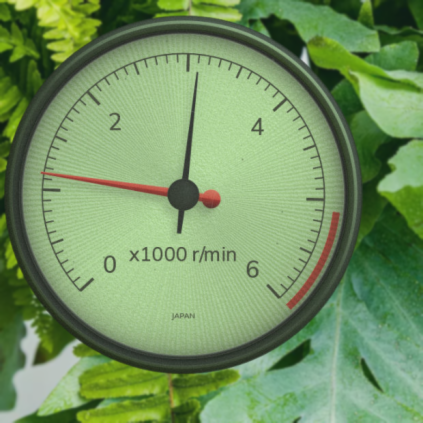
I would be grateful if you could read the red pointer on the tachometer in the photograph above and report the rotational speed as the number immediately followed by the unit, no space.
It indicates 1150rpm
